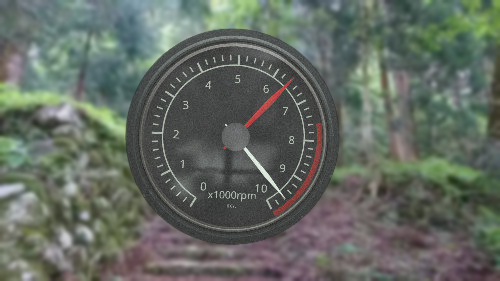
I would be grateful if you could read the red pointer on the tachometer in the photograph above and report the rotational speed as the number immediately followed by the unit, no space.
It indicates 6400rpm
